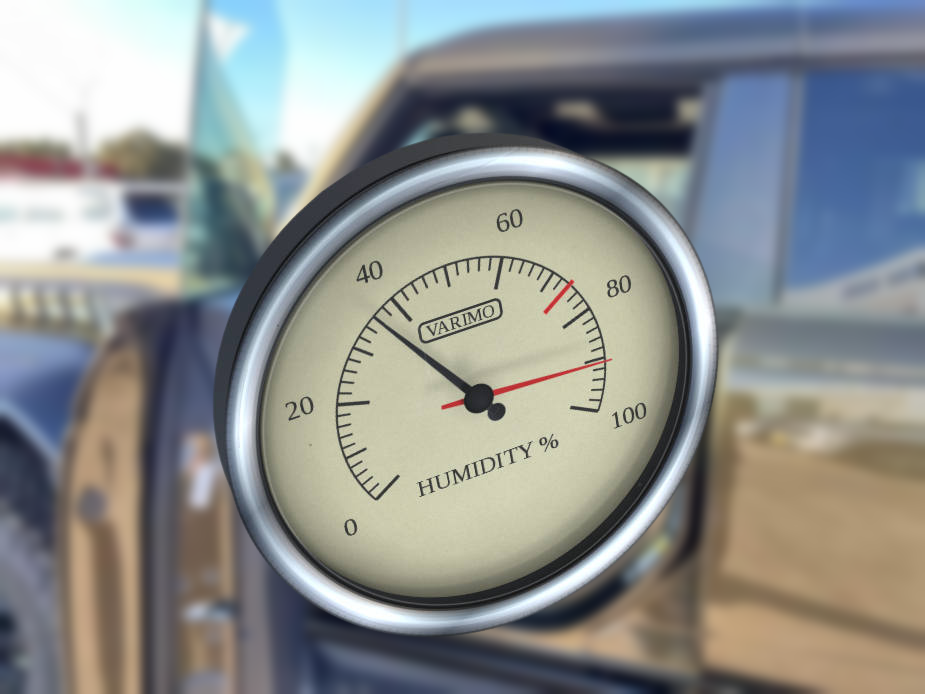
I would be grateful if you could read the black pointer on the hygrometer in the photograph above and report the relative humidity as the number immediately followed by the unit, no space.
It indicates 36%
